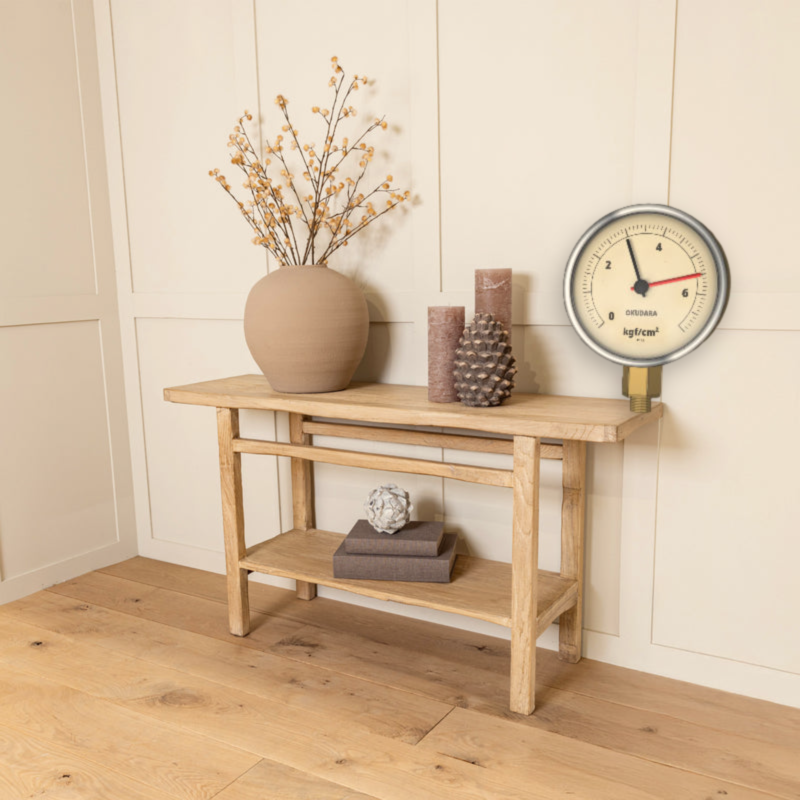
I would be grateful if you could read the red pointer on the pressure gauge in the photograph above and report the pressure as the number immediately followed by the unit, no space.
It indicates 5.5kg/cm²
